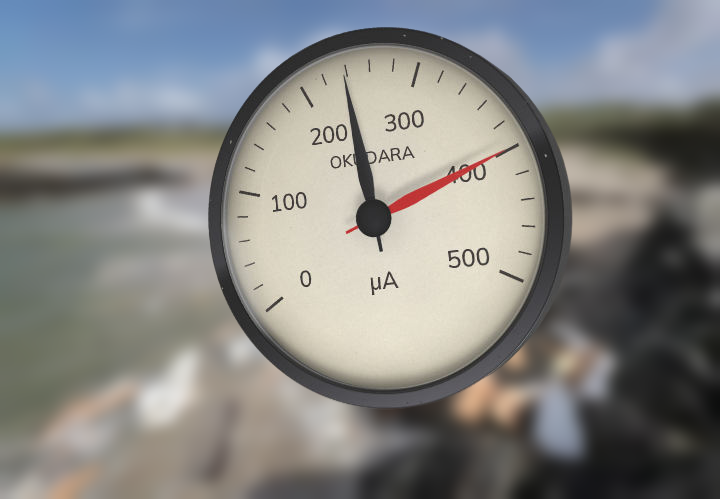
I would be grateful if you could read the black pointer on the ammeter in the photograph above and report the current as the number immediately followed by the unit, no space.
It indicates 240µA
